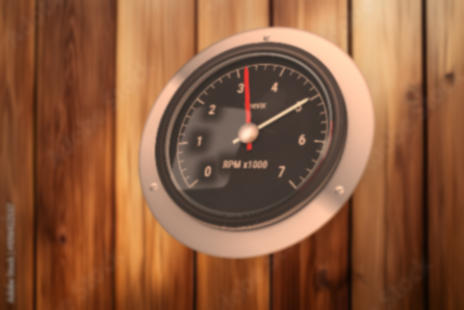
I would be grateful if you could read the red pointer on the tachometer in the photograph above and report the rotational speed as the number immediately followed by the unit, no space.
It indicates 3200rpm
